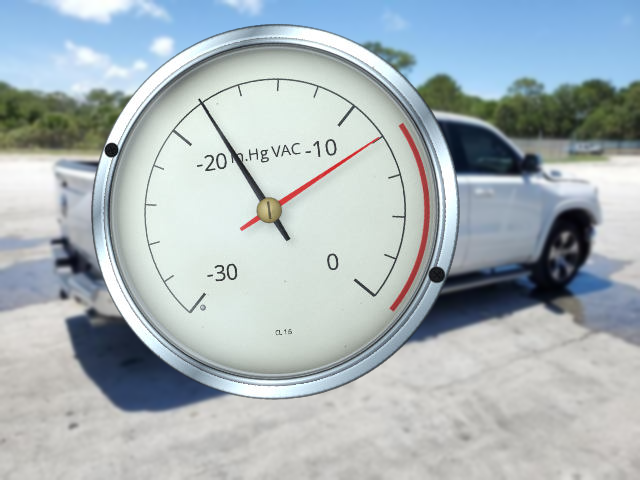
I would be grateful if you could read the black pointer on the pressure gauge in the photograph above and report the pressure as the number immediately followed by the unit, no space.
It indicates -18inHg
